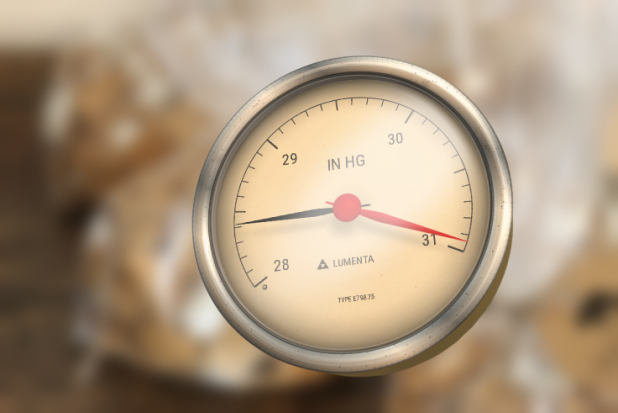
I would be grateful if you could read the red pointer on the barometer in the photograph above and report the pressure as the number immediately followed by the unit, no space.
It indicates 30.95inHg
